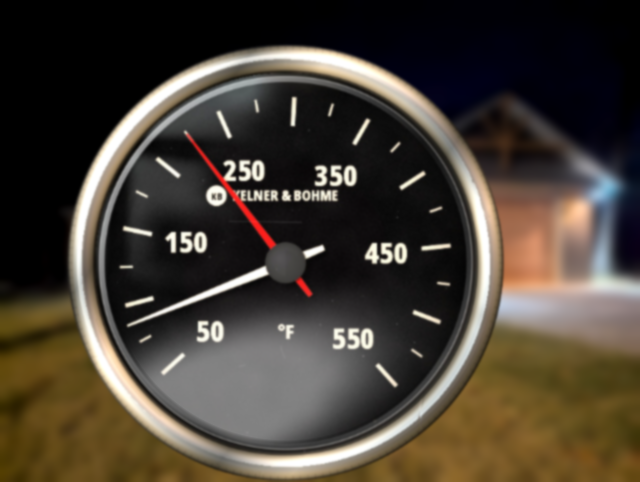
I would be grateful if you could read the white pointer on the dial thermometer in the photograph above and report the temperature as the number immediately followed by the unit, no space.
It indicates 87.5°F
